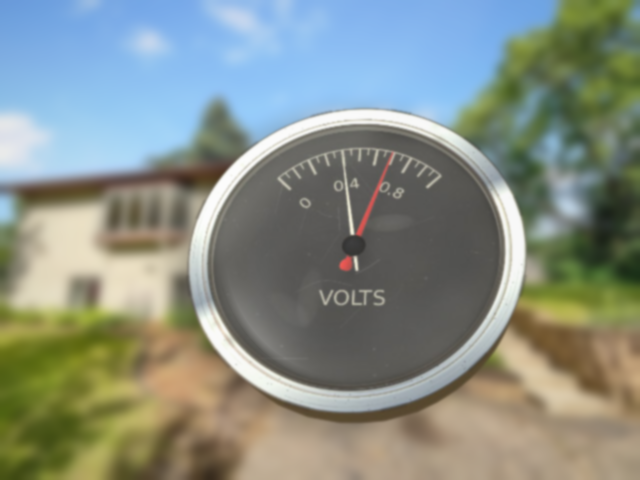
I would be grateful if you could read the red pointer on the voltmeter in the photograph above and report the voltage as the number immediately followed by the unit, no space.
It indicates 0.7V
